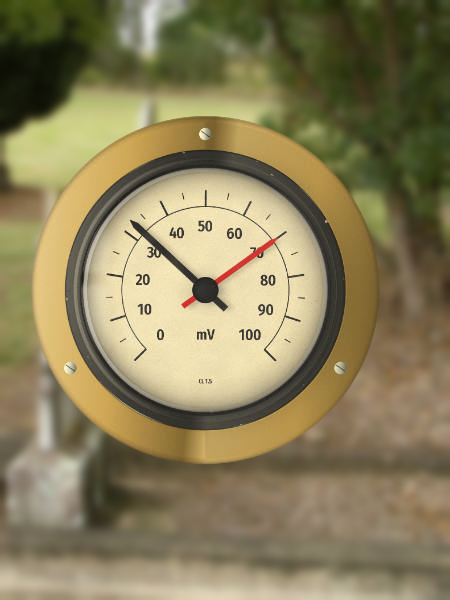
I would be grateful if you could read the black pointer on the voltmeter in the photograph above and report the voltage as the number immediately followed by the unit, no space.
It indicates 32.5mV
